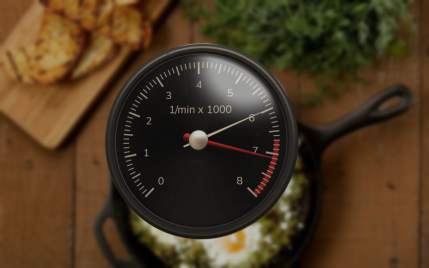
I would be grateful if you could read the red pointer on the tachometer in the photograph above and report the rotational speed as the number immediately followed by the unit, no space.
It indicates 7100rpm
